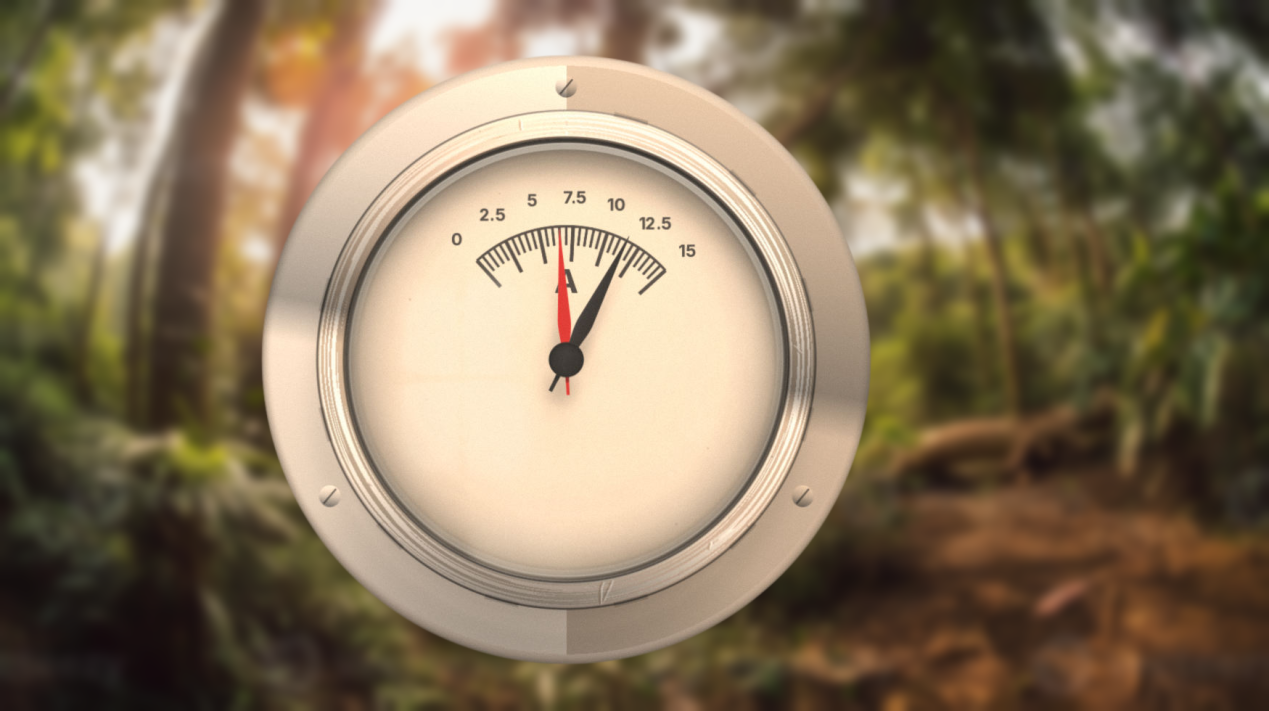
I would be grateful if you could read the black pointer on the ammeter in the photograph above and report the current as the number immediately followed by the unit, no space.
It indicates 11.5A
